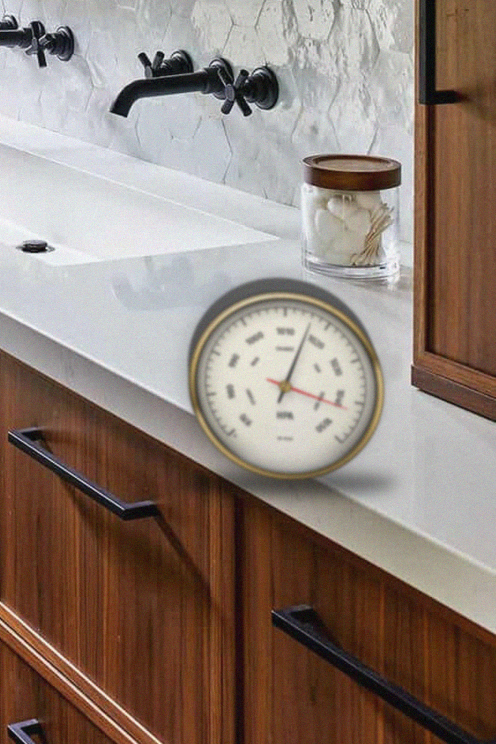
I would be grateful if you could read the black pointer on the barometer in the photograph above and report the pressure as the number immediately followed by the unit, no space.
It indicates 1016hPa
